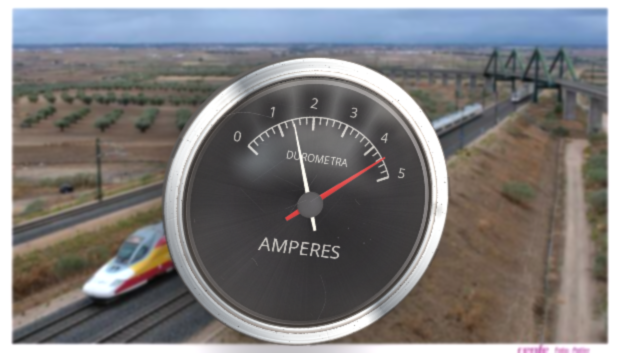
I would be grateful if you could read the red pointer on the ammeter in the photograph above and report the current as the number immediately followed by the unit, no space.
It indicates 4.4A
